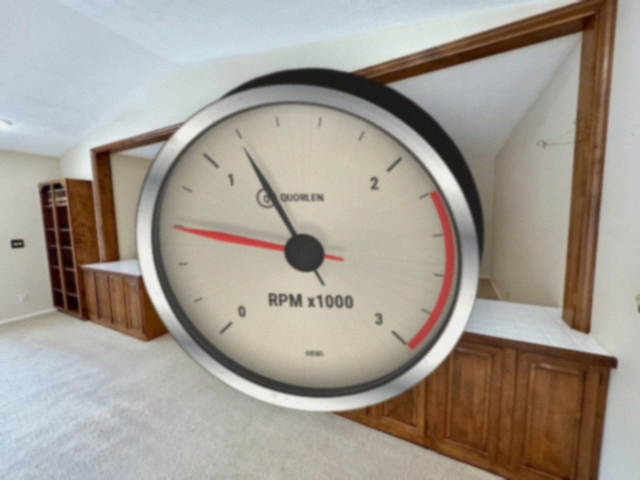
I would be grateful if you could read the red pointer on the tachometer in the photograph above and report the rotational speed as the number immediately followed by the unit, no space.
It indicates 600rpm
